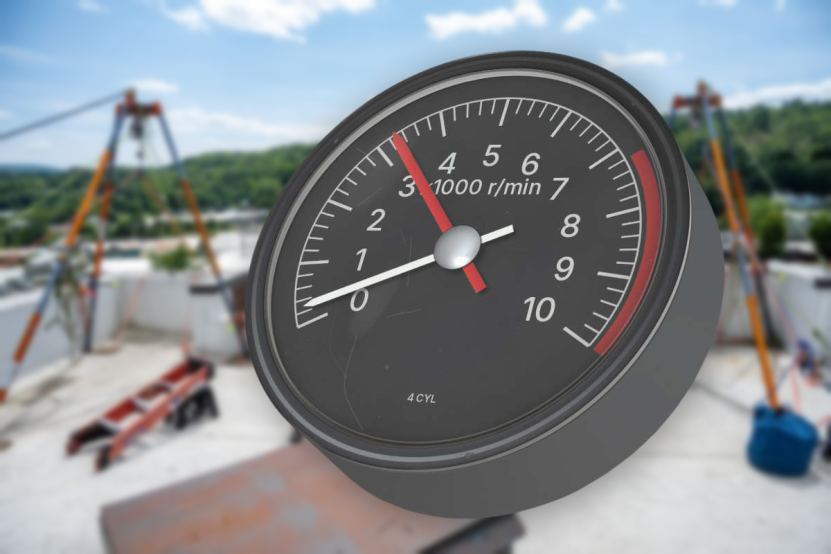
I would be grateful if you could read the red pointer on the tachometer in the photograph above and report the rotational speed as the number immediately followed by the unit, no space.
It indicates 3300rpm
